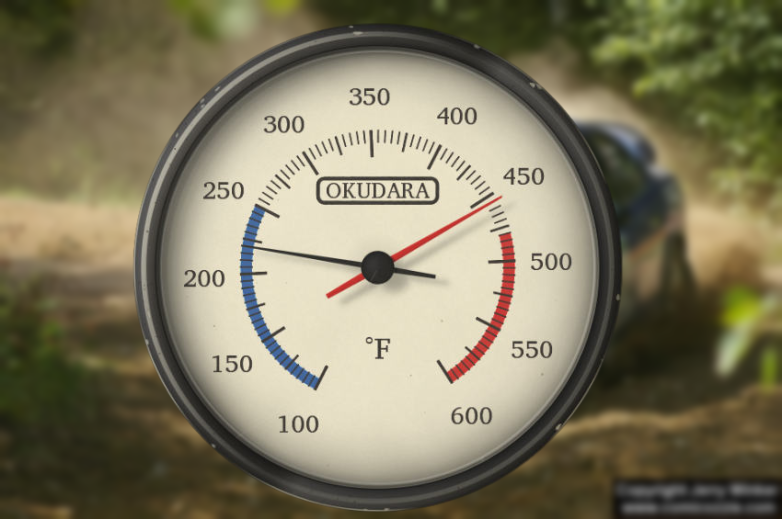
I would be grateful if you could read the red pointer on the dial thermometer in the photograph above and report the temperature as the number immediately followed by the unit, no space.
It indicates 455°F
